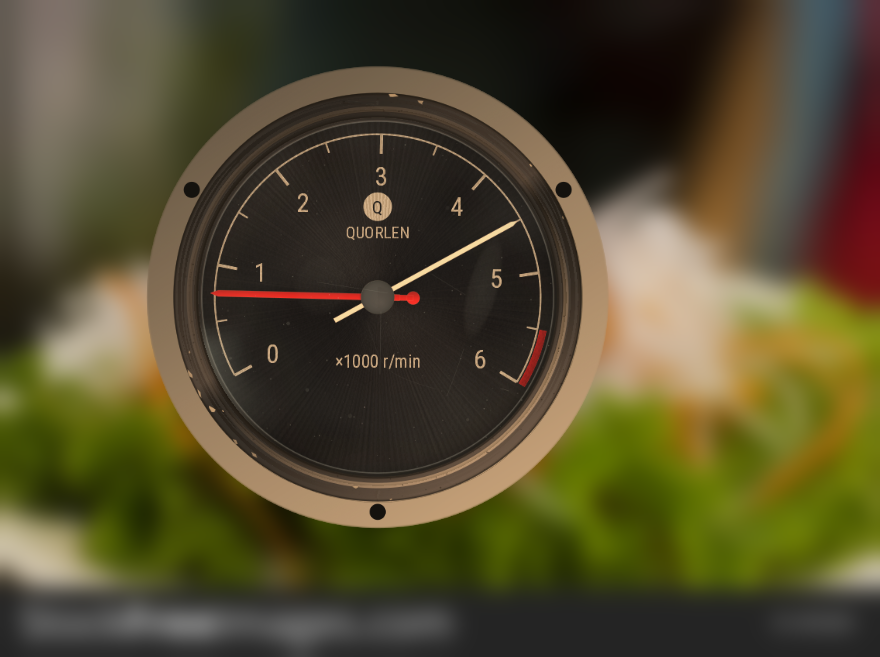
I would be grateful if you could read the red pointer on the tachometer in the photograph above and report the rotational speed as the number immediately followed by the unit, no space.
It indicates 750rpm
